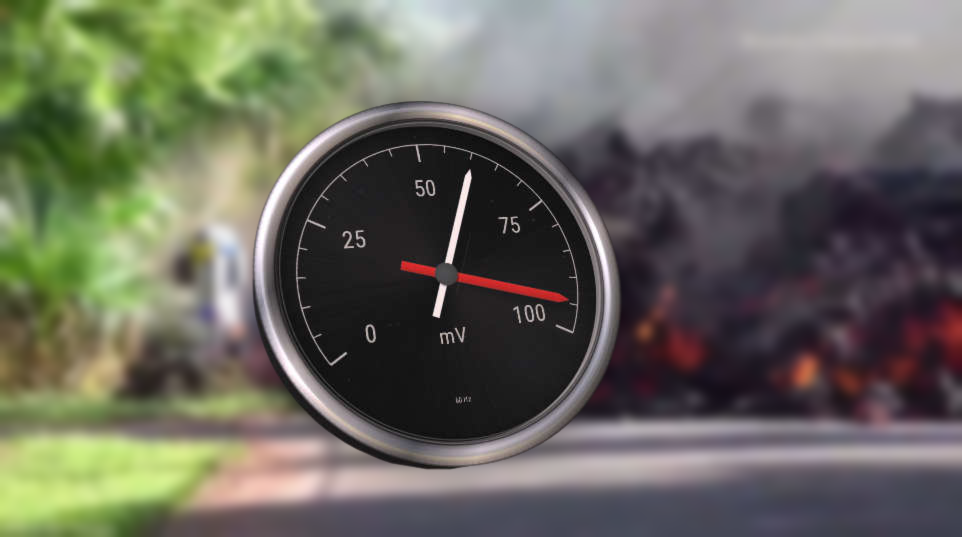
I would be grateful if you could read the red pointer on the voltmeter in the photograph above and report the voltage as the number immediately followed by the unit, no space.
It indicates 95mV
